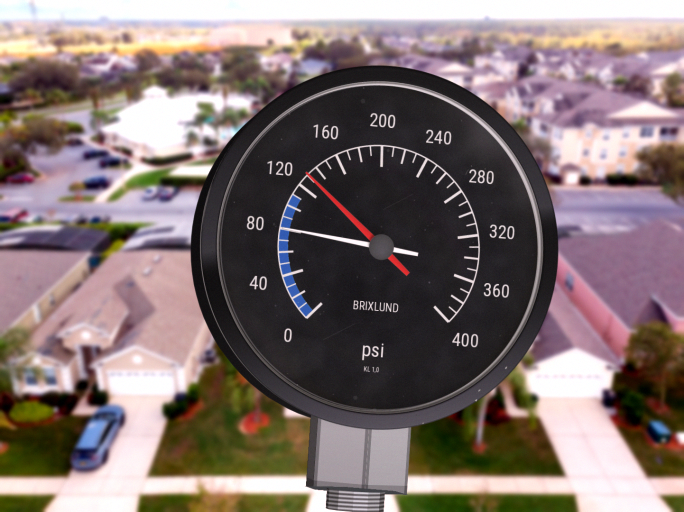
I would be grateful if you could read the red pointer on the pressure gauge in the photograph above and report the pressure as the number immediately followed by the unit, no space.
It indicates 130psi
